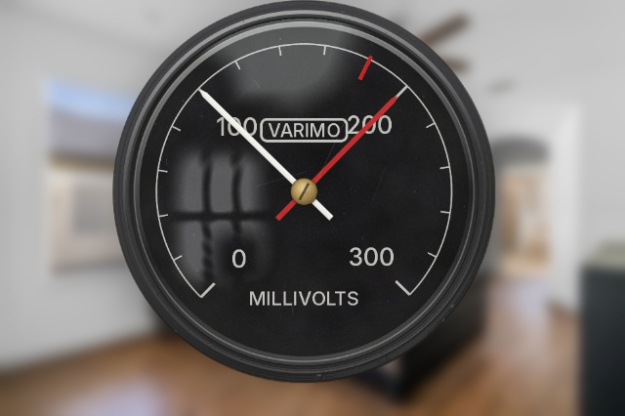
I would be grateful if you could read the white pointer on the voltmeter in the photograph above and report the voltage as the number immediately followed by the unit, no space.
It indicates 100mV
